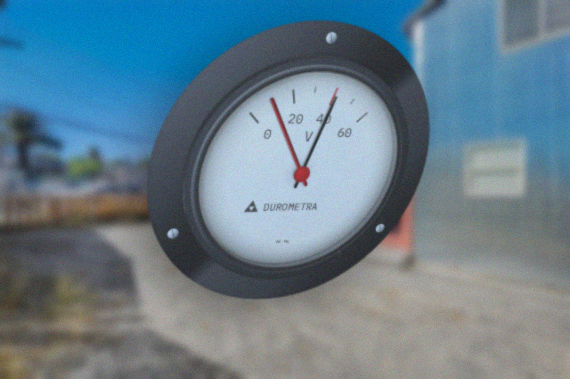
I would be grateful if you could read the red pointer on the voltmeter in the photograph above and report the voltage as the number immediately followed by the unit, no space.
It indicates 10V
